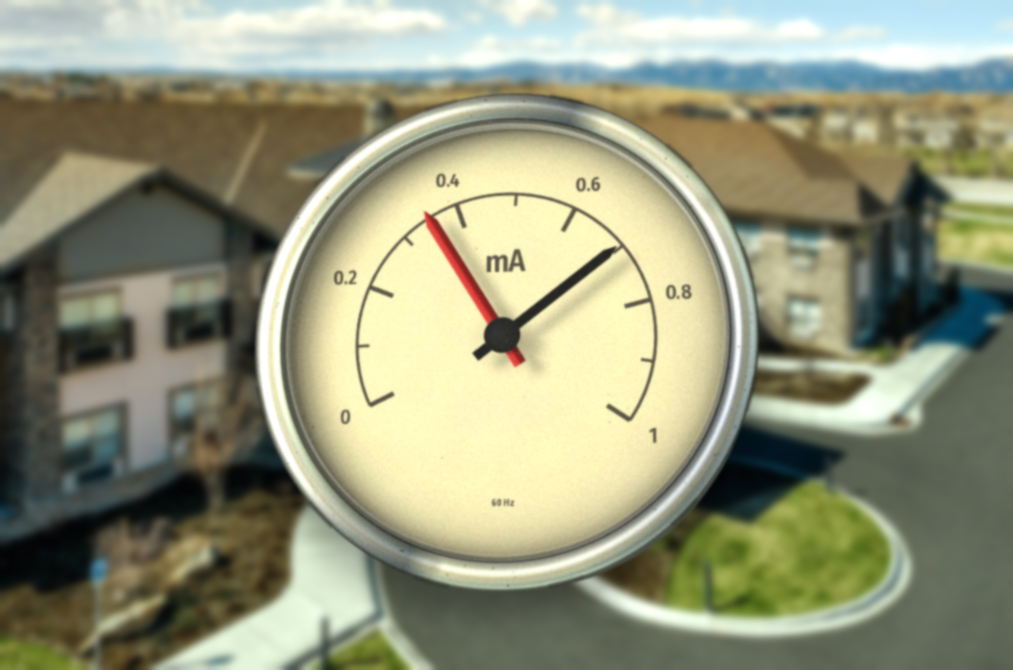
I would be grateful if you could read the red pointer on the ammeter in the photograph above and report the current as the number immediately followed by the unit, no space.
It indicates 0.35mA
